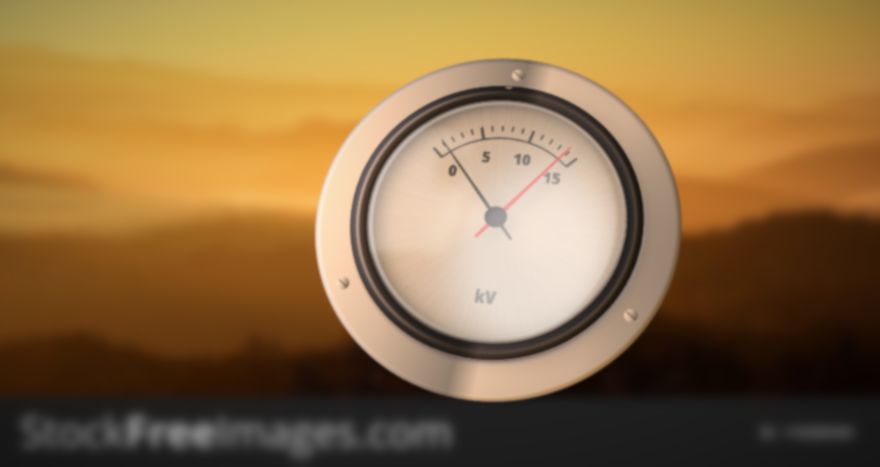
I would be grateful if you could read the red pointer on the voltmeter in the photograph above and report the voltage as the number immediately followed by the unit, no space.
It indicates 14kV
